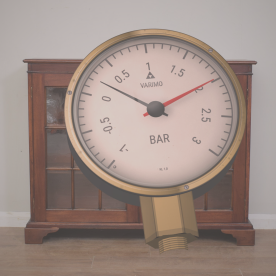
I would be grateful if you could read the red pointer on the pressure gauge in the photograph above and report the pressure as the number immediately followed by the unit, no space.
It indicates 2bar
